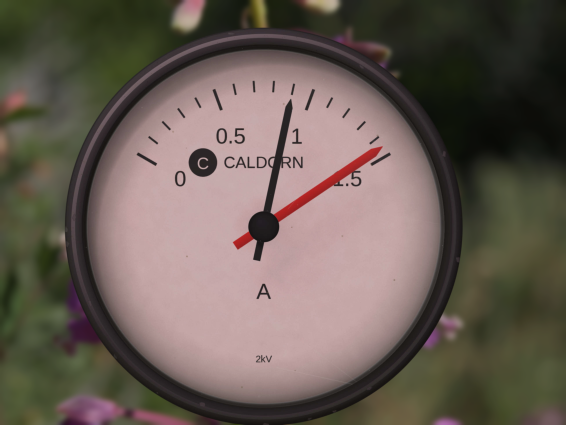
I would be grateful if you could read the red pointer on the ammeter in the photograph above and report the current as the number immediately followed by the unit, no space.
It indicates 1.45A
